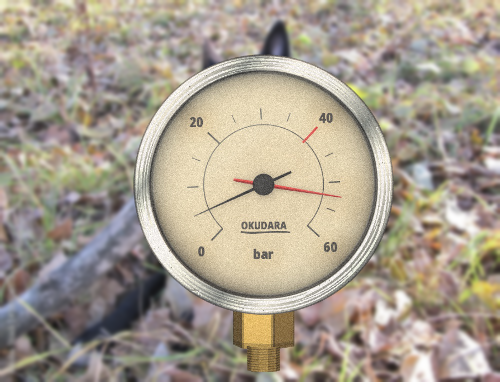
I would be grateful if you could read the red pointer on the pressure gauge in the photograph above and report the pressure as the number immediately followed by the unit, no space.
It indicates 52.5bar
